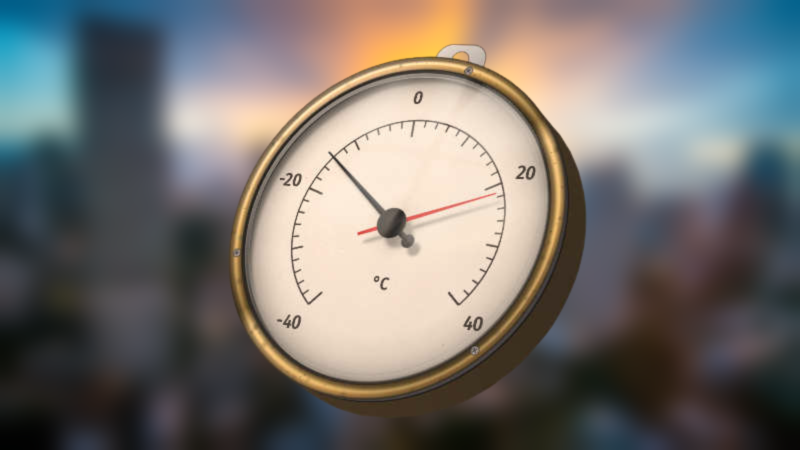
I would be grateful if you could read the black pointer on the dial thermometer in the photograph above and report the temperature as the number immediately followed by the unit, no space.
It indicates -14°C
